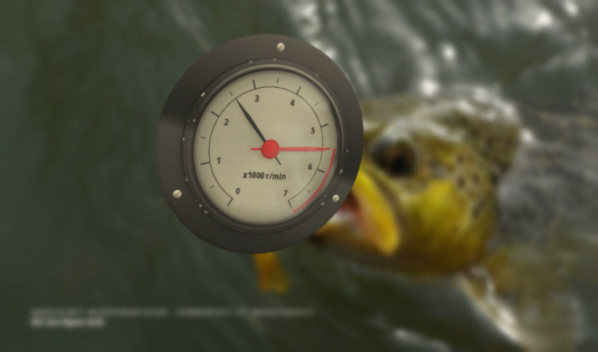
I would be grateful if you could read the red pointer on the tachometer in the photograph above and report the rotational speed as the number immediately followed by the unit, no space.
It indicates 5500rpm
